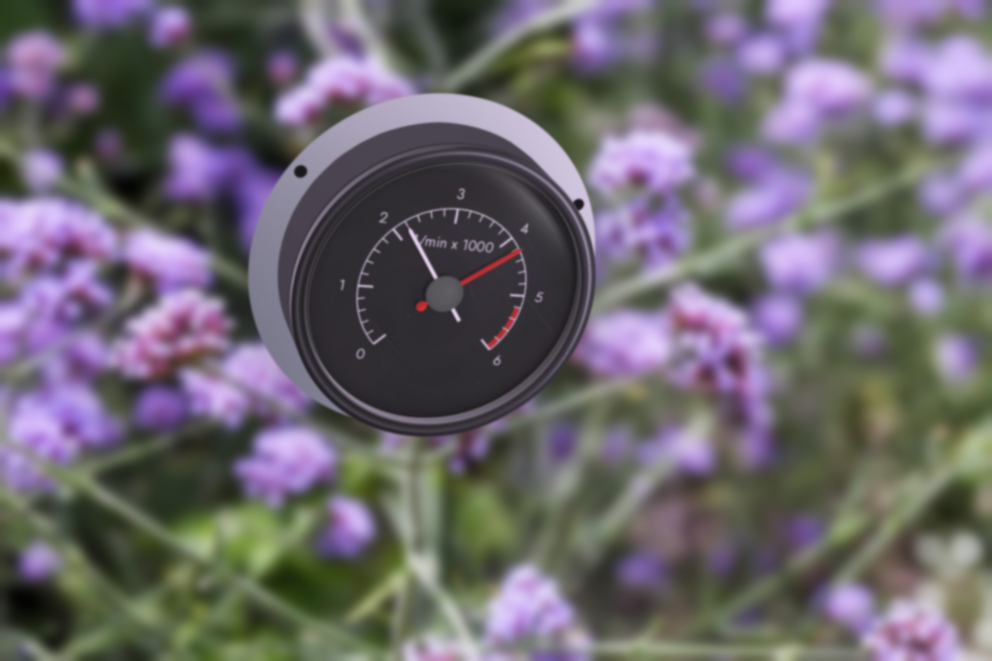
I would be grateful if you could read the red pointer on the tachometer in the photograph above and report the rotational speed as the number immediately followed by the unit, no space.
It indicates 4200rpm
